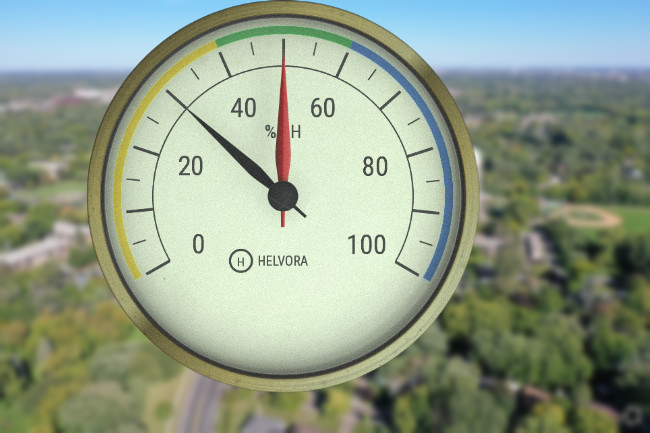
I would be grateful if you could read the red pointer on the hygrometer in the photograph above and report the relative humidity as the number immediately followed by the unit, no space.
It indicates 50%
